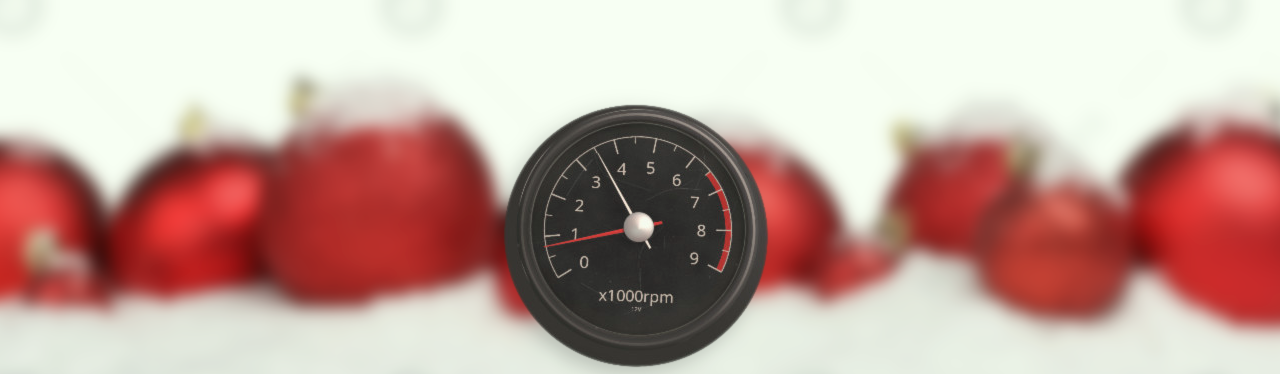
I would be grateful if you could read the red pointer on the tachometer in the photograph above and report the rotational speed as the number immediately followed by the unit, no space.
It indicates 750rpm
